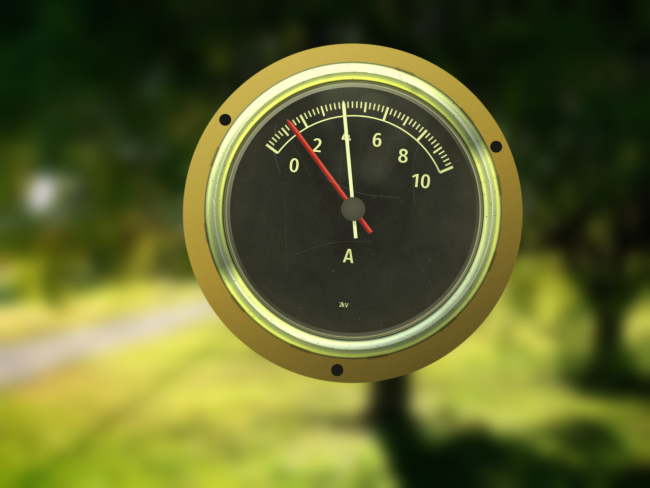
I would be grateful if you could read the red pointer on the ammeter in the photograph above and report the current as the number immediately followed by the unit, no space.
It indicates 1.4A
